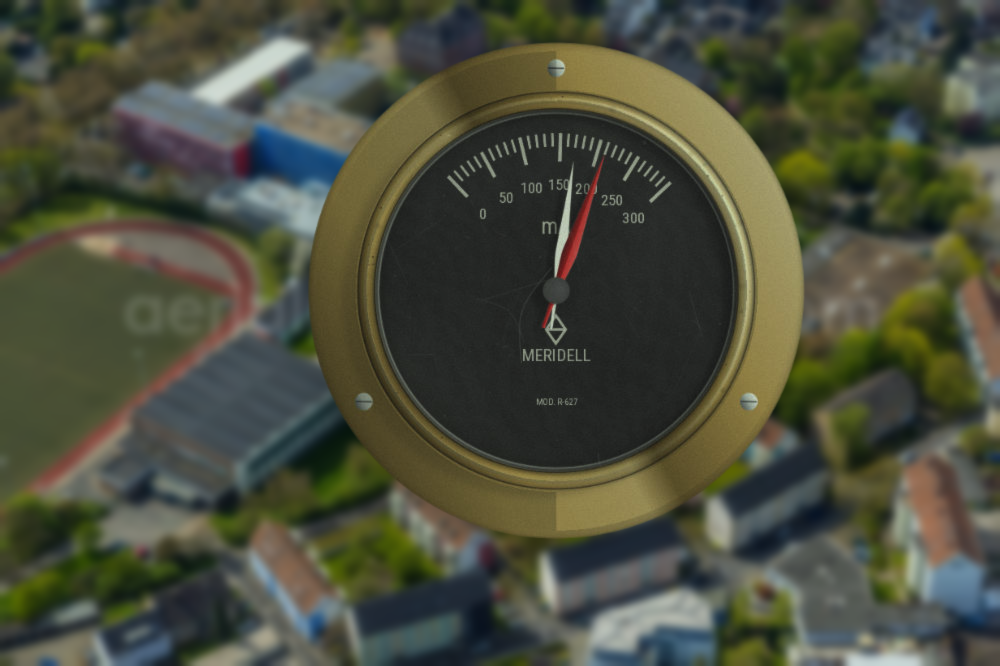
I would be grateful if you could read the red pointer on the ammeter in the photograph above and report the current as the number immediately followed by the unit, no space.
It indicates 210mA
